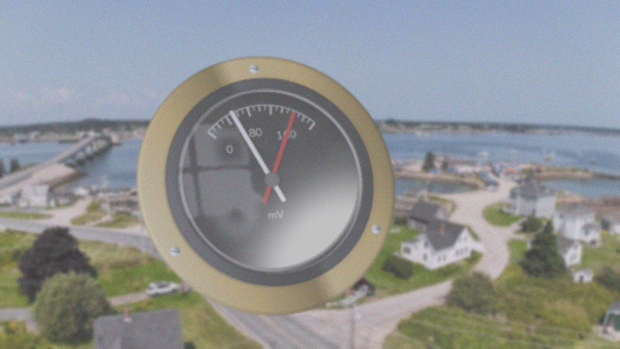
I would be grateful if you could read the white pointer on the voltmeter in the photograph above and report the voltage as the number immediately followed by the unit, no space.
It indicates 50mV
